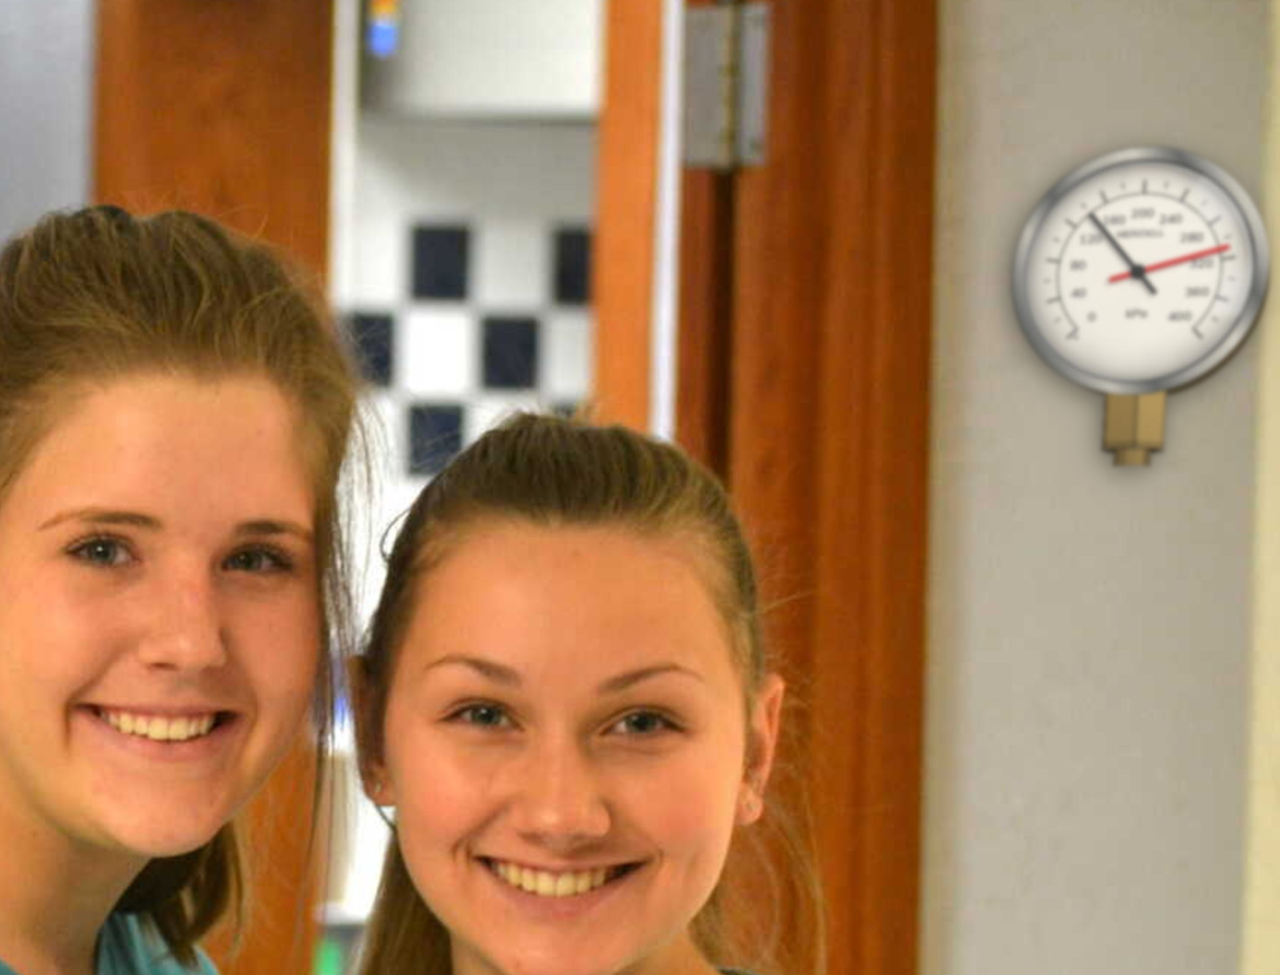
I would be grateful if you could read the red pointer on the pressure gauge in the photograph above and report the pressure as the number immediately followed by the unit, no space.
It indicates 310kPa
